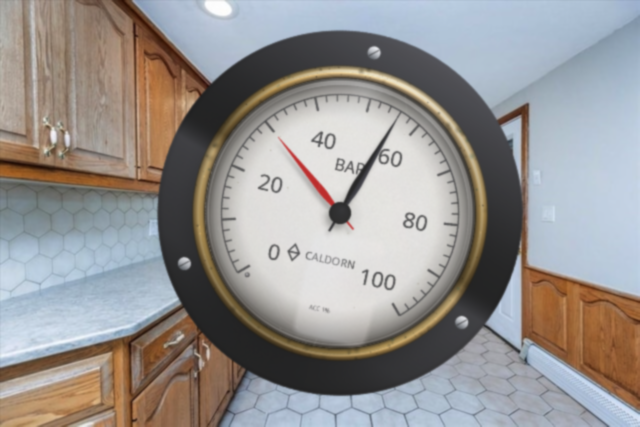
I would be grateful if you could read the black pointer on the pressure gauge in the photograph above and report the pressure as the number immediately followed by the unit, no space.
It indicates 56bar
